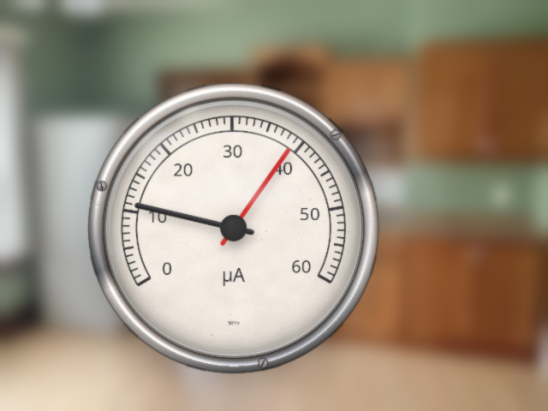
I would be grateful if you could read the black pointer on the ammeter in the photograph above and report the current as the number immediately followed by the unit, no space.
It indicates 11µA
